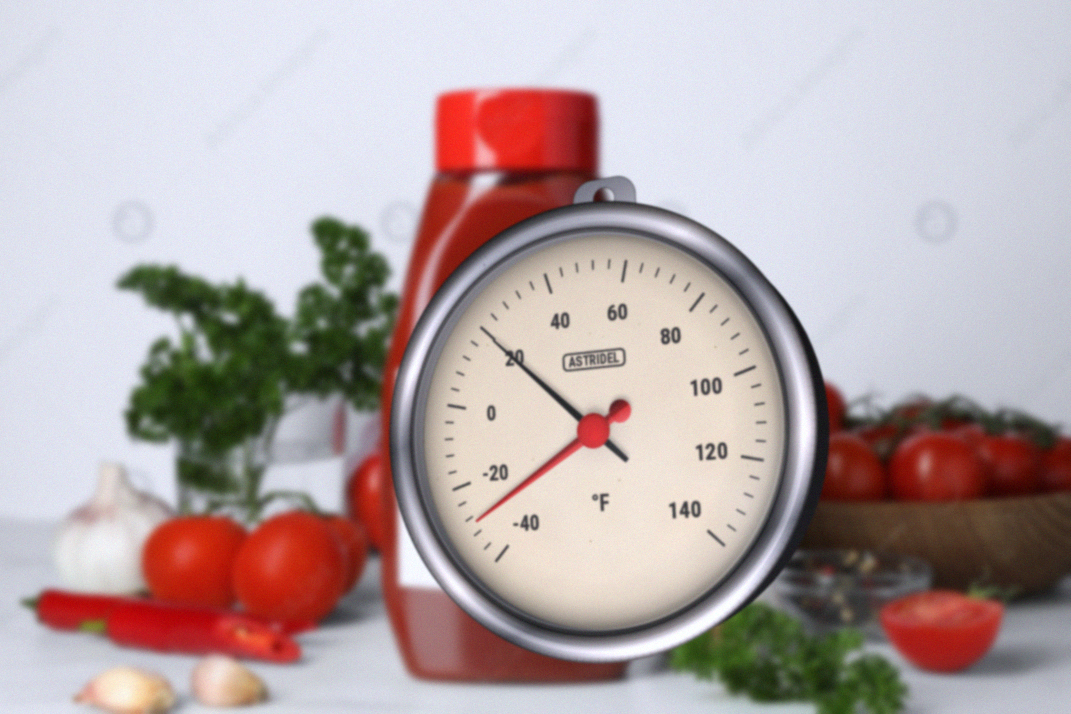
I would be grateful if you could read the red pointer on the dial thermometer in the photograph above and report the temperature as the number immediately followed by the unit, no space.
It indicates -30°F
